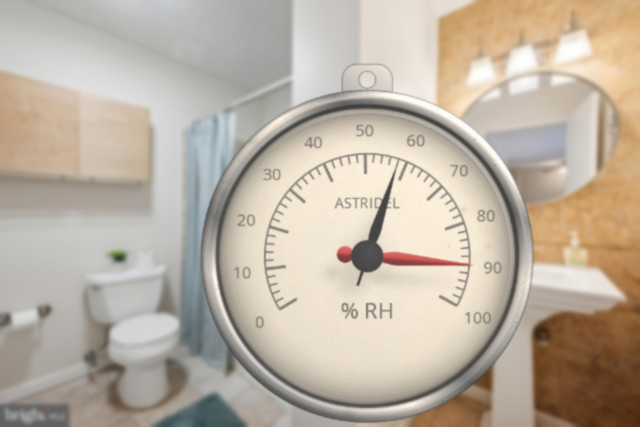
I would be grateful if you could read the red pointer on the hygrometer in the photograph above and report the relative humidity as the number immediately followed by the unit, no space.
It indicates 90%
